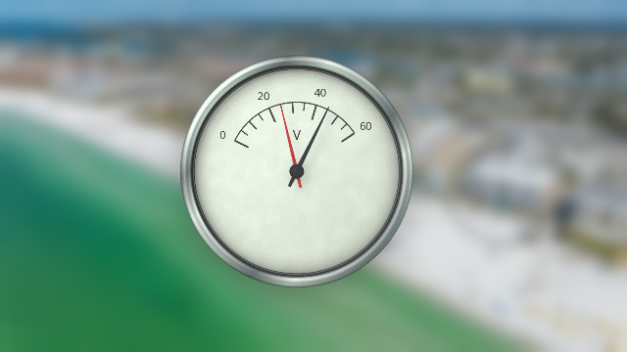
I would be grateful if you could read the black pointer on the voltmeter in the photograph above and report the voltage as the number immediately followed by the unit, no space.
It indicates 45V
